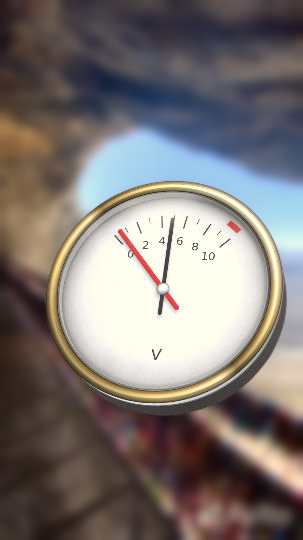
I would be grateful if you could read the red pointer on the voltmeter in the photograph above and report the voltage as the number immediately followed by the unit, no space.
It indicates 0.5V
